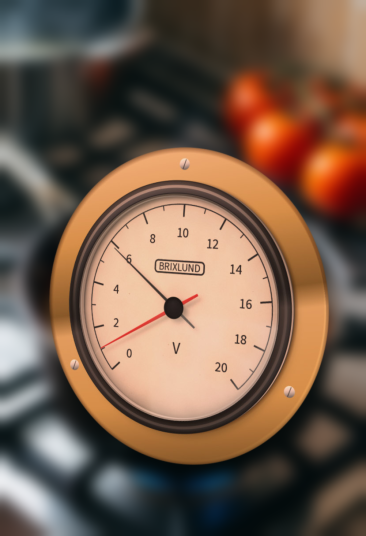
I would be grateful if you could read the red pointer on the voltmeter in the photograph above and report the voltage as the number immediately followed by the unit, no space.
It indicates 1V
